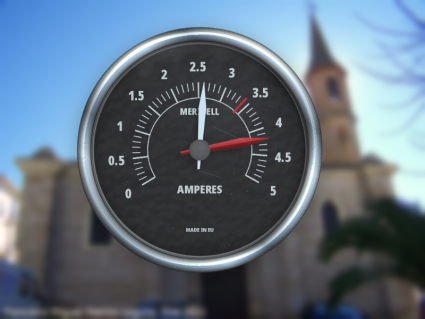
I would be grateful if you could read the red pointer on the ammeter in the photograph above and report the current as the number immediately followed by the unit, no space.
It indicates 4.2A
